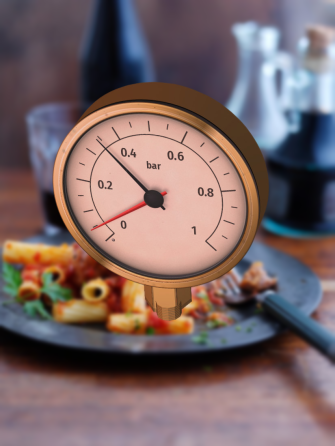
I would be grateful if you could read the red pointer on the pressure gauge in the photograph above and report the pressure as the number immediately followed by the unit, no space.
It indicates 0.05bar
